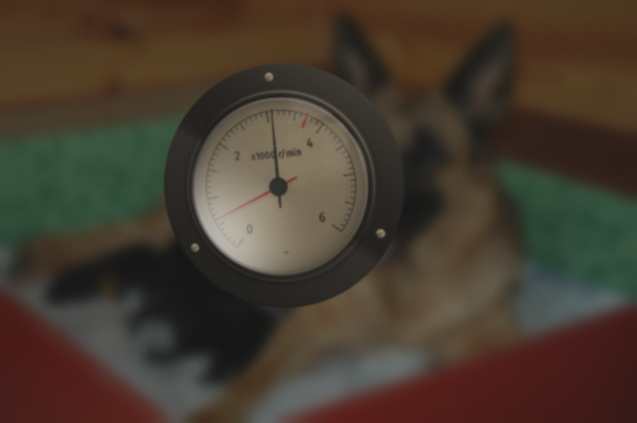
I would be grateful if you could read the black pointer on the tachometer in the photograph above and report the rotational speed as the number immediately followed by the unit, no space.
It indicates 3100rpm
